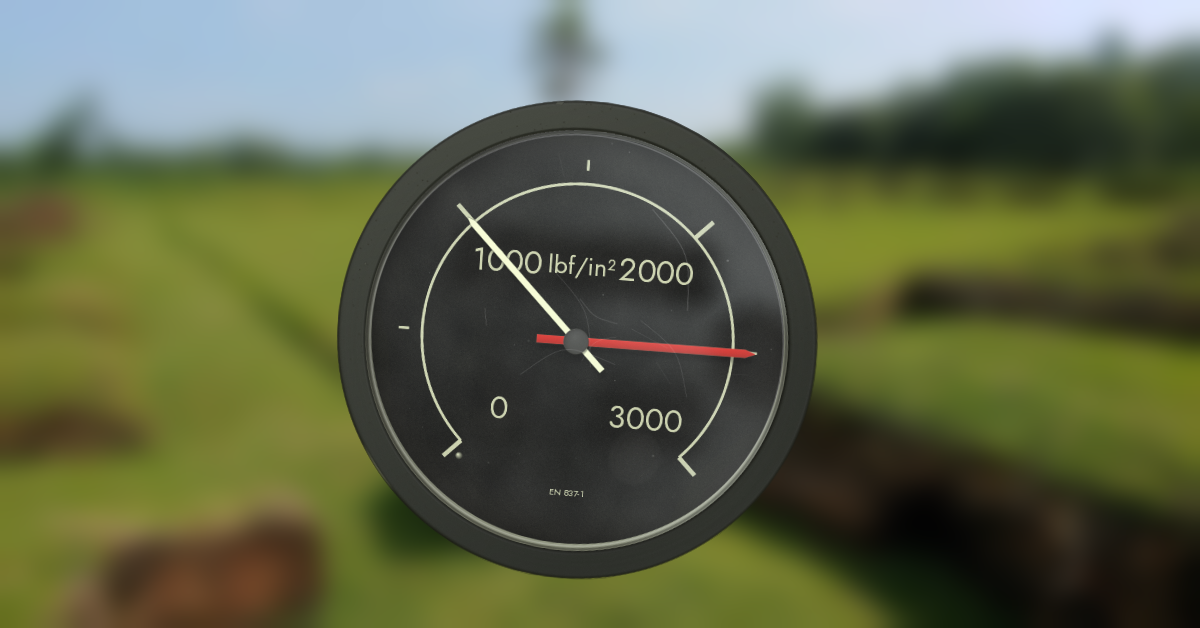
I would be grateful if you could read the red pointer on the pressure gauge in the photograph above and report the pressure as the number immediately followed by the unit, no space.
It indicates 2500psi
